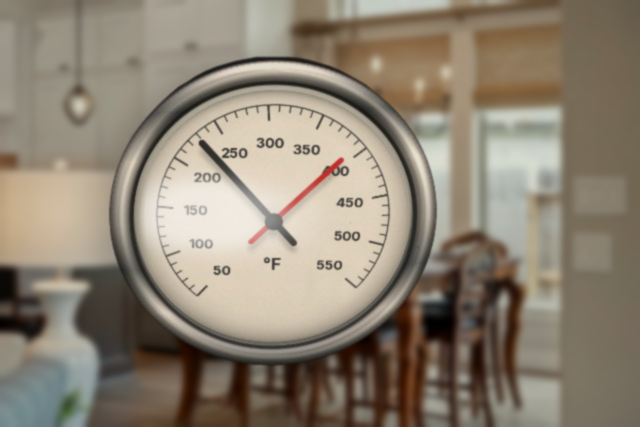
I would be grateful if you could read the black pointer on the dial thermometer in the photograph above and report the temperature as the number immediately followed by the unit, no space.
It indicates 230°F
